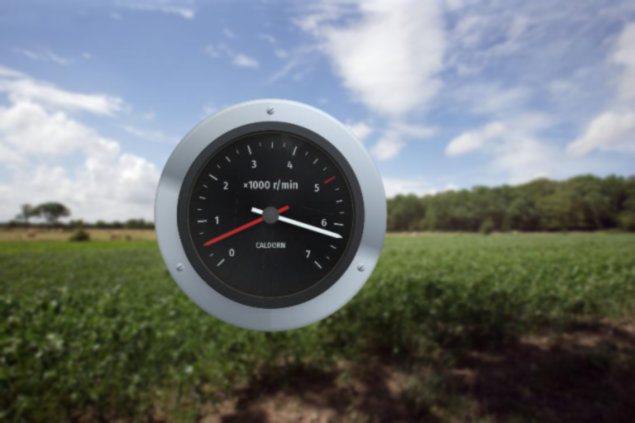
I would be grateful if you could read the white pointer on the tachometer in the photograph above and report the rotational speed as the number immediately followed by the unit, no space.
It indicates 6250rpm
